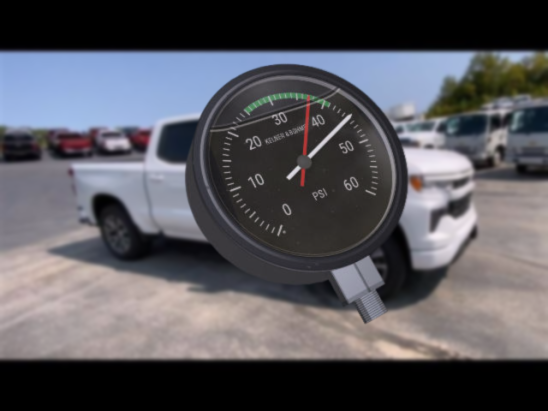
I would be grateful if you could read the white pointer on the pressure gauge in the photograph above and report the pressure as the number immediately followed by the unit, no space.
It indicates 45psi
